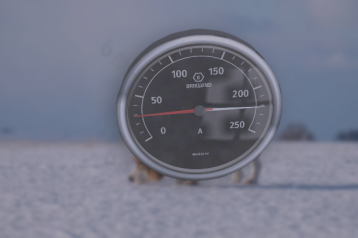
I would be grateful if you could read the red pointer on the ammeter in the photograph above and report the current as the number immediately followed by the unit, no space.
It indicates 30A
